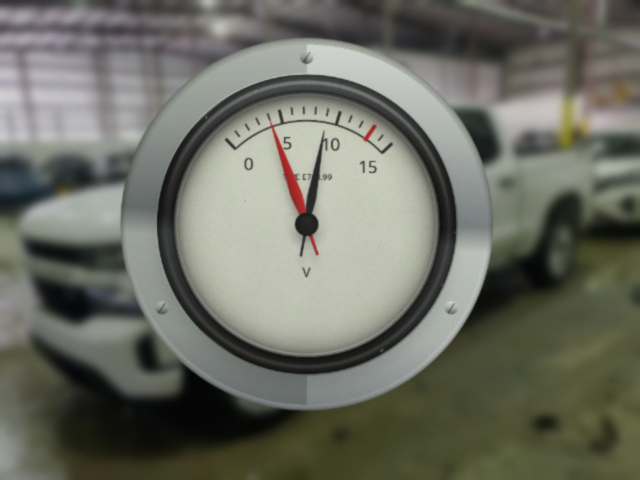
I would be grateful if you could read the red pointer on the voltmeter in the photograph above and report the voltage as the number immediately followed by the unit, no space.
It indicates 4V
